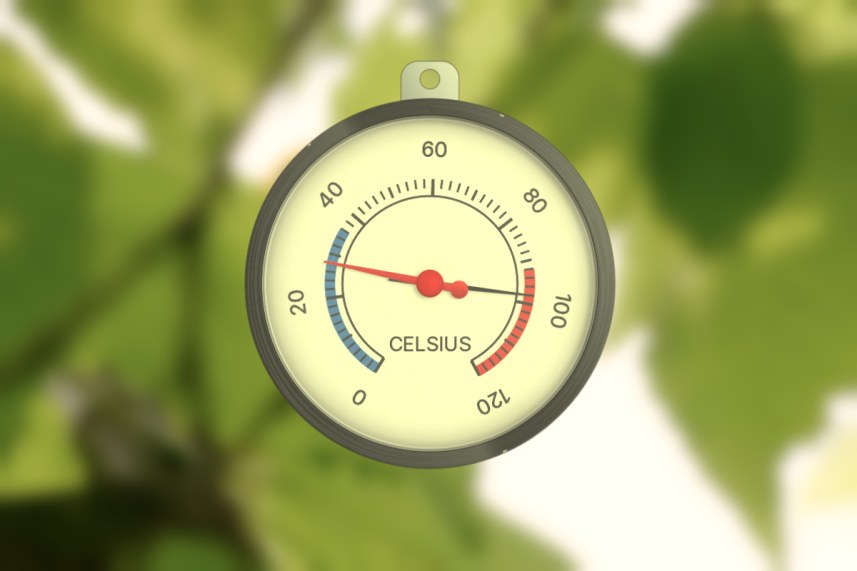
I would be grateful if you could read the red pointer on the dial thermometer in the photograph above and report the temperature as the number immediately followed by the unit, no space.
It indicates 28°C
